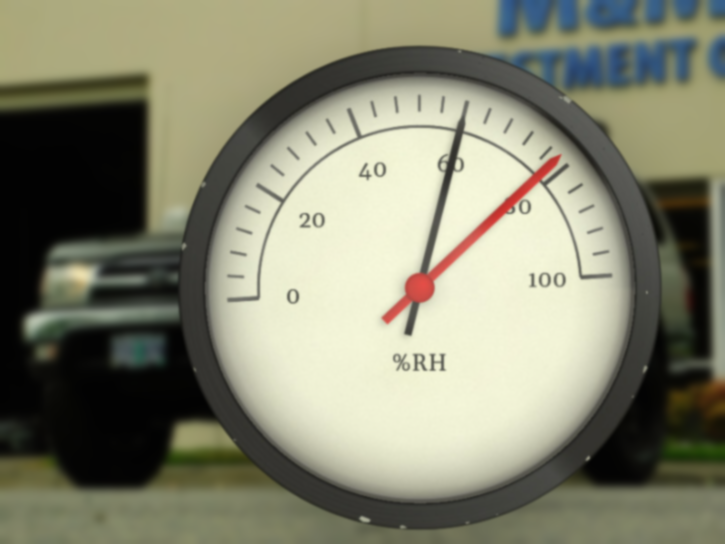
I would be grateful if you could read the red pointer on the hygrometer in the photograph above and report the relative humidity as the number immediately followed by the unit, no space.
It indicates 78%
